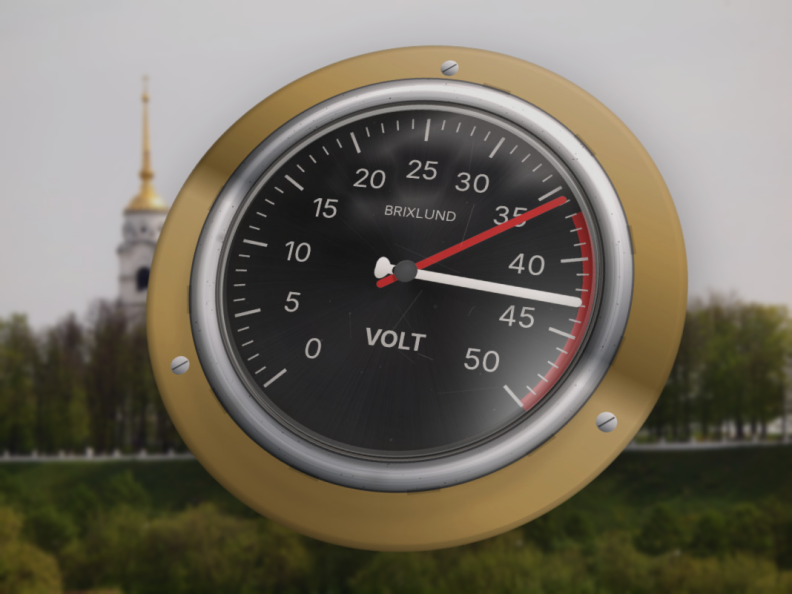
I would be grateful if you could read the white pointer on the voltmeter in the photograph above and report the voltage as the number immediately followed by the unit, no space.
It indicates 43V
